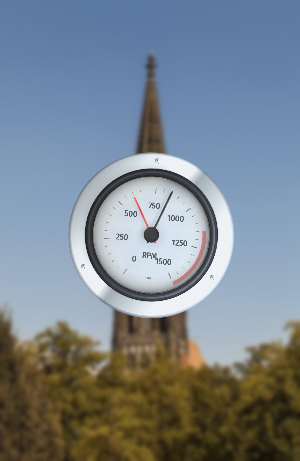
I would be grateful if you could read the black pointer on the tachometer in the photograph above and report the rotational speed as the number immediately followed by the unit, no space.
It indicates 850rpm
